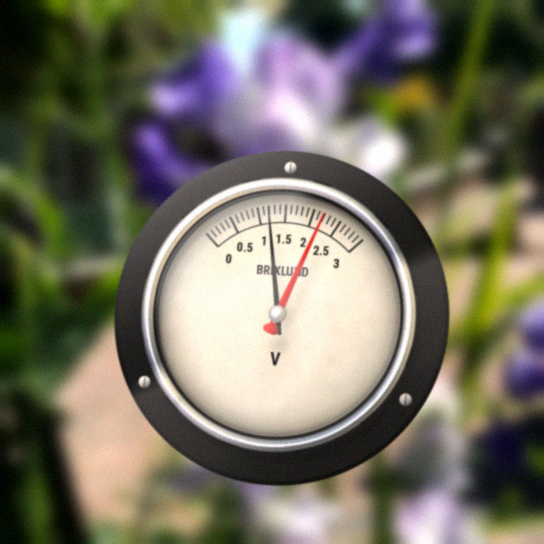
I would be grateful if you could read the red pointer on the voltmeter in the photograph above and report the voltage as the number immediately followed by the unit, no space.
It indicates 2.2V
